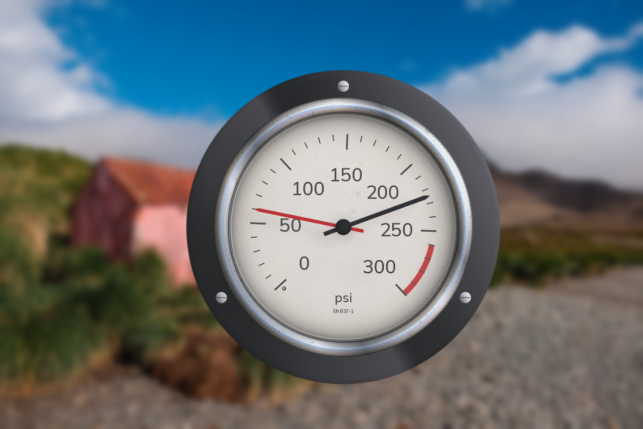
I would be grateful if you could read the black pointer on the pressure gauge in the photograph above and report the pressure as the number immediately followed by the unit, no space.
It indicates 225psi
